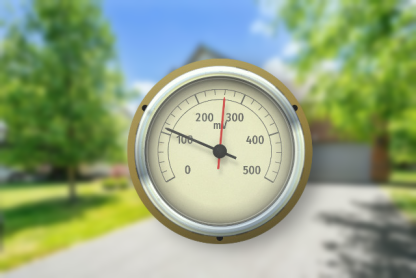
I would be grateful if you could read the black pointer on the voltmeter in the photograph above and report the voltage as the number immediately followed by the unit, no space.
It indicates 110mV
